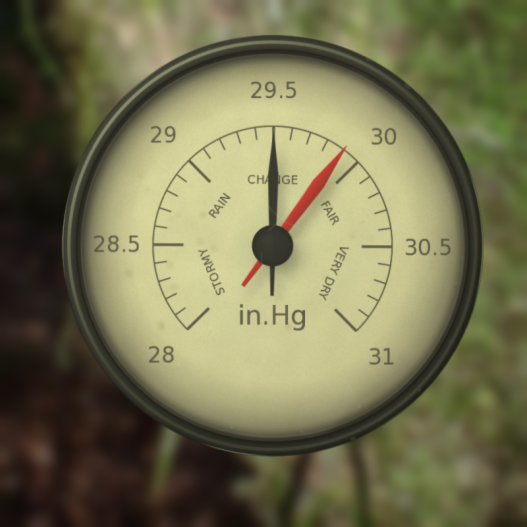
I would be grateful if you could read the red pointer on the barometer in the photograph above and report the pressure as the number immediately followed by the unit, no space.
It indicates 29.9inHg
